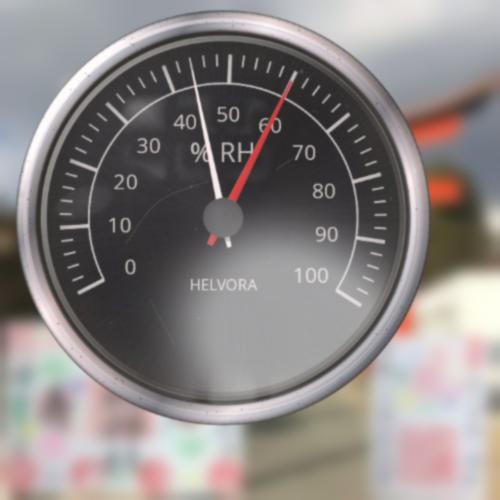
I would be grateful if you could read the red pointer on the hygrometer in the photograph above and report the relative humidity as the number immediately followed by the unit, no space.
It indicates 60%
